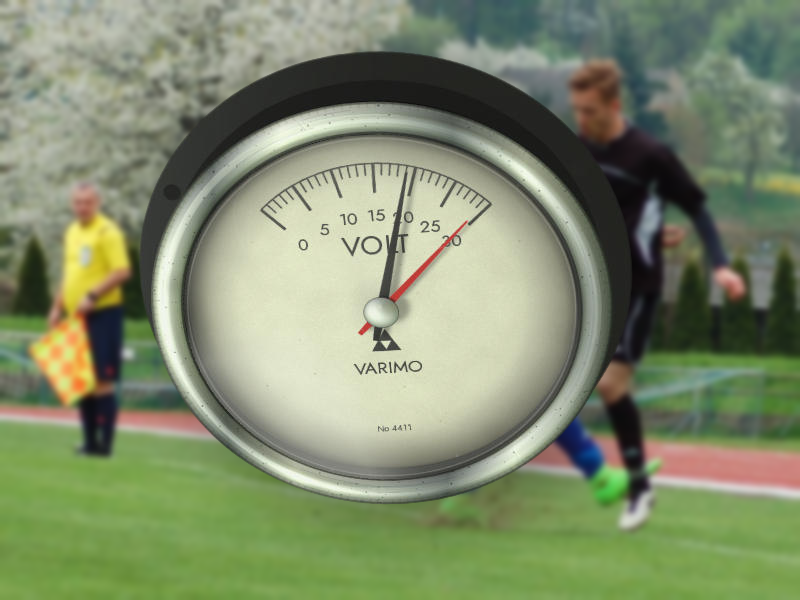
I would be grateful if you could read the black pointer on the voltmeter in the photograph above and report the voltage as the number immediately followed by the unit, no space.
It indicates 19V
